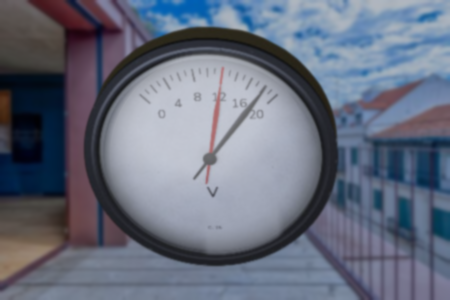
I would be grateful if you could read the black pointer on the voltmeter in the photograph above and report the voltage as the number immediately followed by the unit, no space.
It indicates 18V
